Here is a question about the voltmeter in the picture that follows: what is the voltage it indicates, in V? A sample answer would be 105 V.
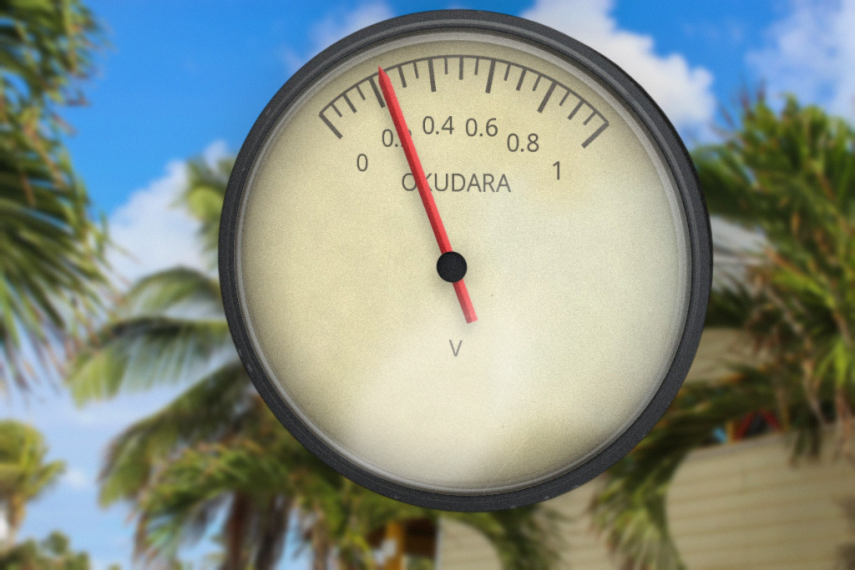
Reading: 0.25 V
